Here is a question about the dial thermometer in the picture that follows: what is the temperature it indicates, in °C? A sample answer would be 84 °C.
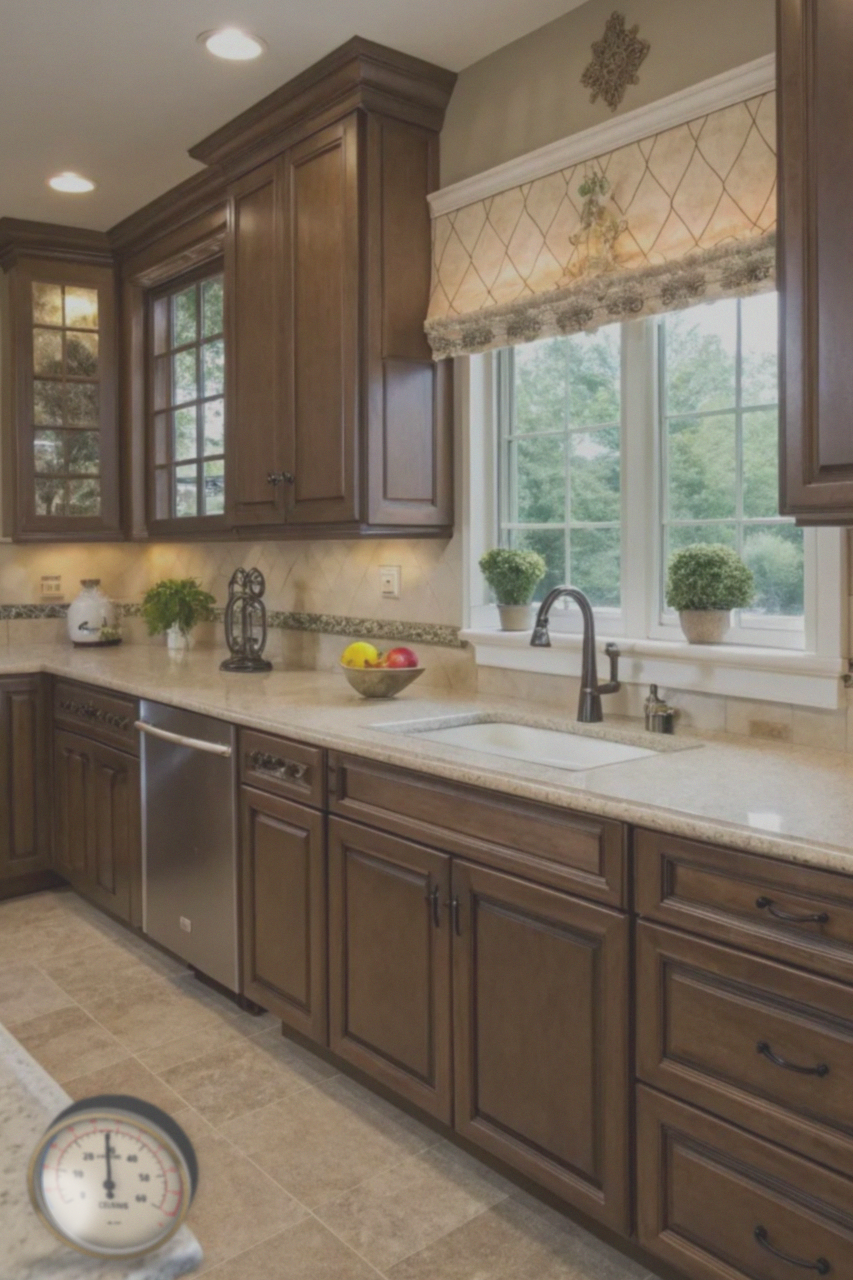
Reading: 30 °C
